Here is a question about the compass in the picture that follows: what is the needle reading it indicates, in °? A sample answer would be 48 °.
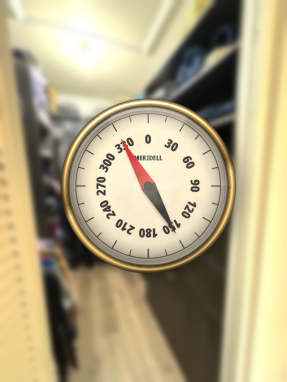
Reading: 330 °
